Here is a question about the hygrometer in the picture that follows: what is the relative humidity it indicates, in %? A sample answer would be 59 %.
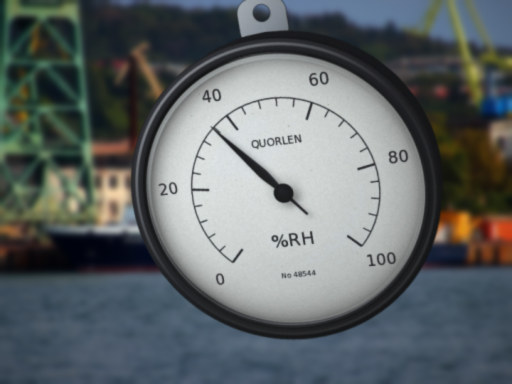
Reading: 36 %
